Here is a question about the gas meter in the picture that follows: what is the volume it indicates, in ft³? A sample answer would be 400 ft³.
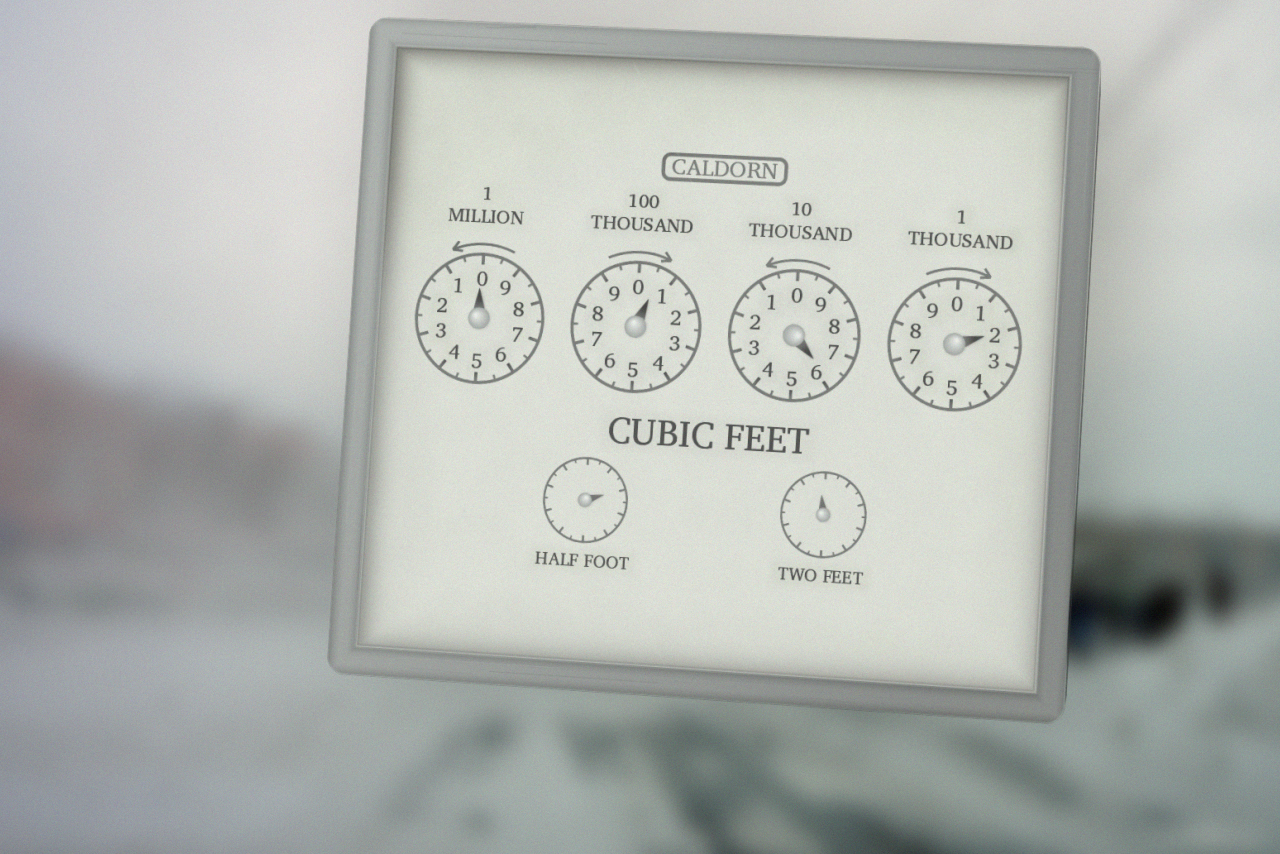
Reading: 6200 ft³
